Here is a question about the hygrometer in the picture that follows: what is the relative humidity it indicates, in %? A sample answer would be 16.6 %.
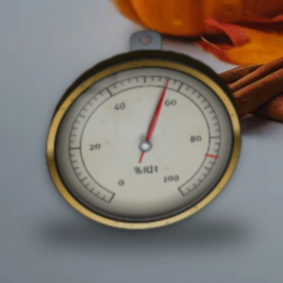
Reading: 56 %
